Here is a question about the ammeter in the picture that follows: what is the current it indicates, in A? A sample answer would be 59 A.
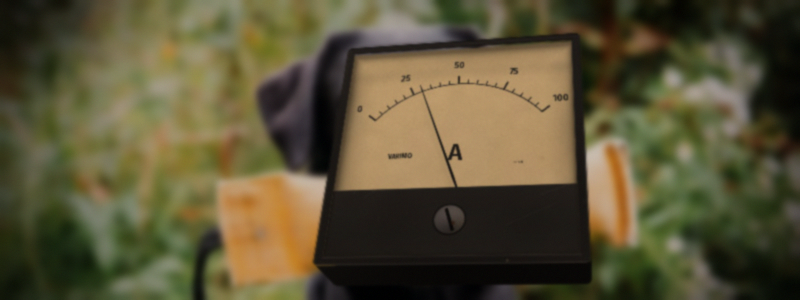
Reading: 30 A
